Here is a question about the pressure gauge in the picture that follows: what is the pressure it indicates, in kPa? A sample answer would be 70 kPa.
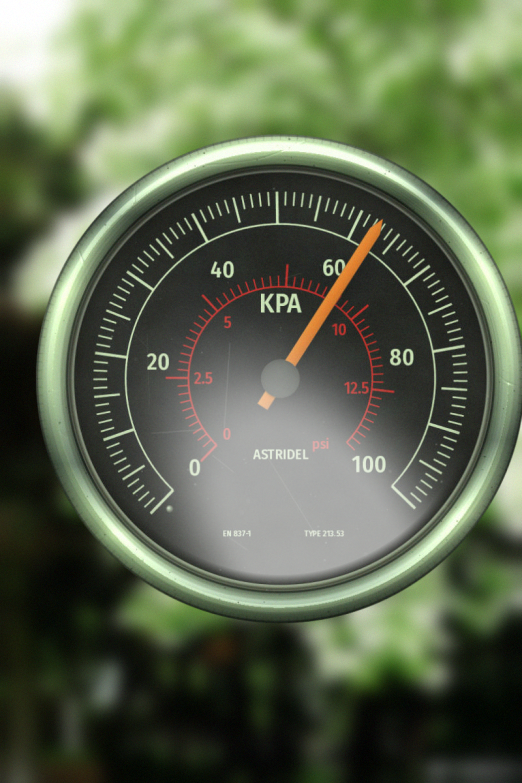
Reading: 62.5 kPa
